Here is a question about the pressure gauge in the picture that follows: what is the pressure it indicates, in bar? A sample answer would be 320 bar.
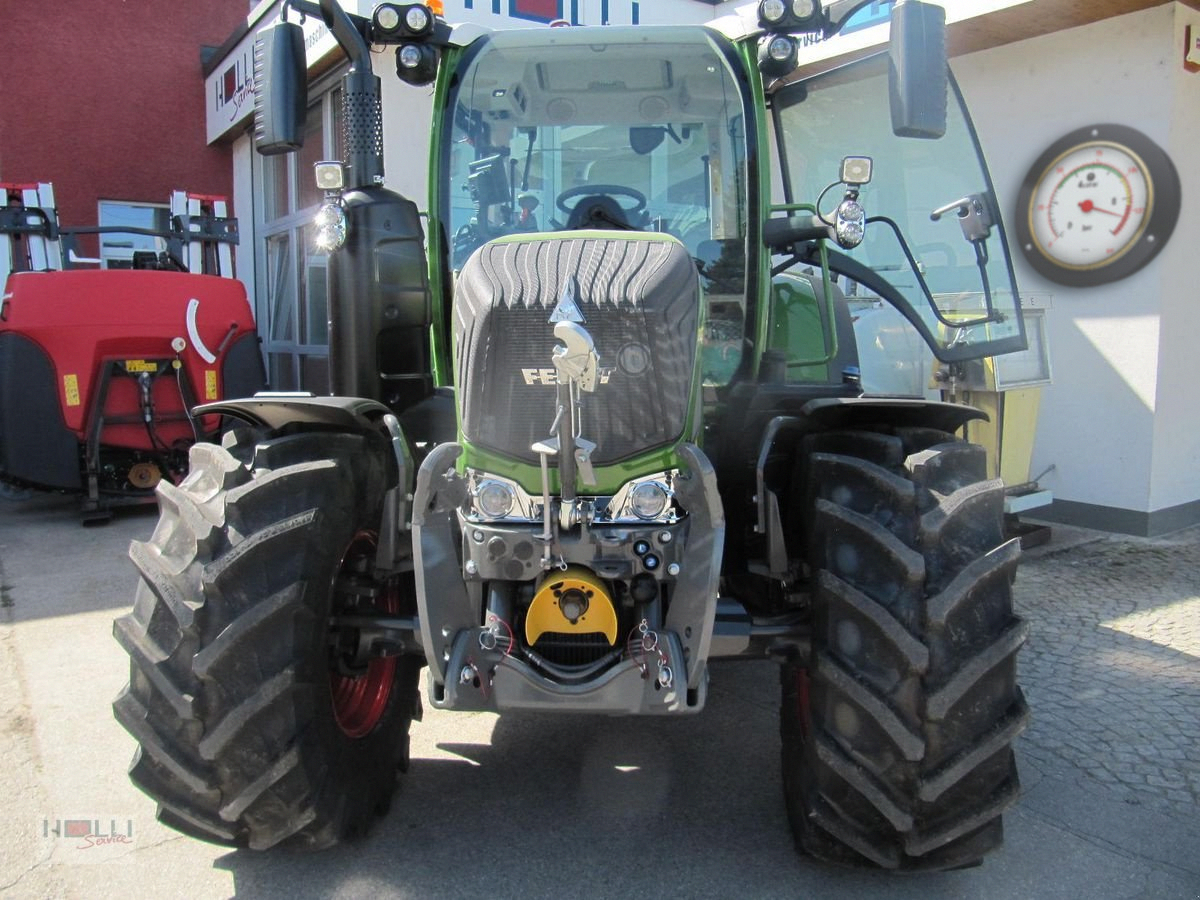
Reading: 9 bar
